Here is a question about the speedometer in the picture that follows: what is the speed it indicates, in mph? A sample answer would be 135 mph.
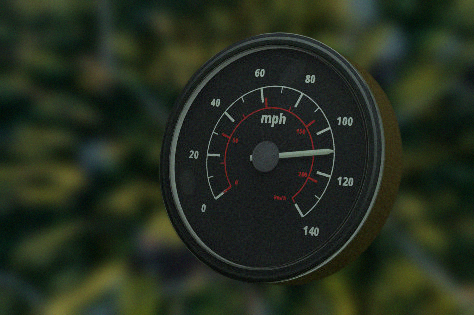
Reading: 110 mph
